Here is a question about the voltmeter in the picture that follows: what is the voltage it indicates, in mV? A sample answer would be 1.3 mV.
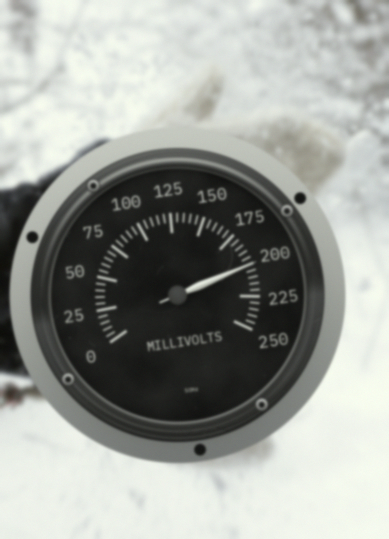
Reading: 200 mV
